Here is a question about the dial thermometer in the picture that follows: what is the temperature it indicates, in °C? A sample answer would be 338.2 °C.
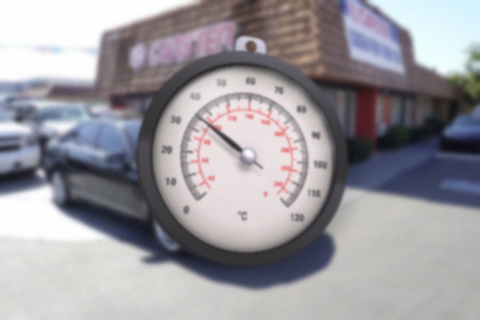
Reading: 35 °C
